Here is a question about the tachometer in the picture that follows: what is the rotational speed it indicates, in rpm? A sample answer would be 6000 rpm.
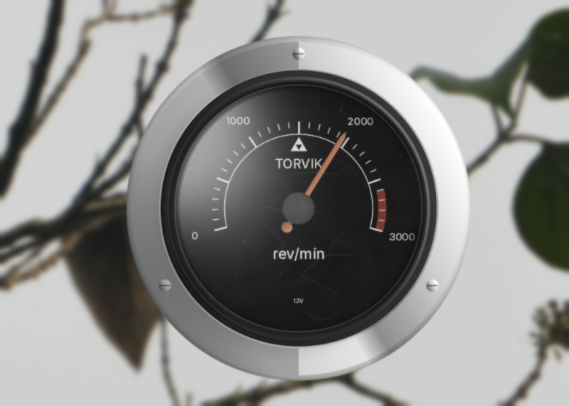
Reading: 1950 rpm
